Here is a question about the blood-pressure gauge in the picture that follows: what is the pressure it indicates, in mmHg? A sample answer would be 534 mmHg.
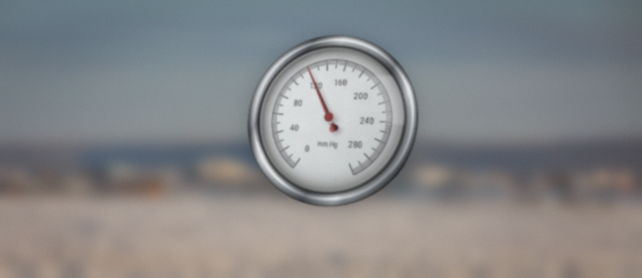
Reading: 120 mmHg
